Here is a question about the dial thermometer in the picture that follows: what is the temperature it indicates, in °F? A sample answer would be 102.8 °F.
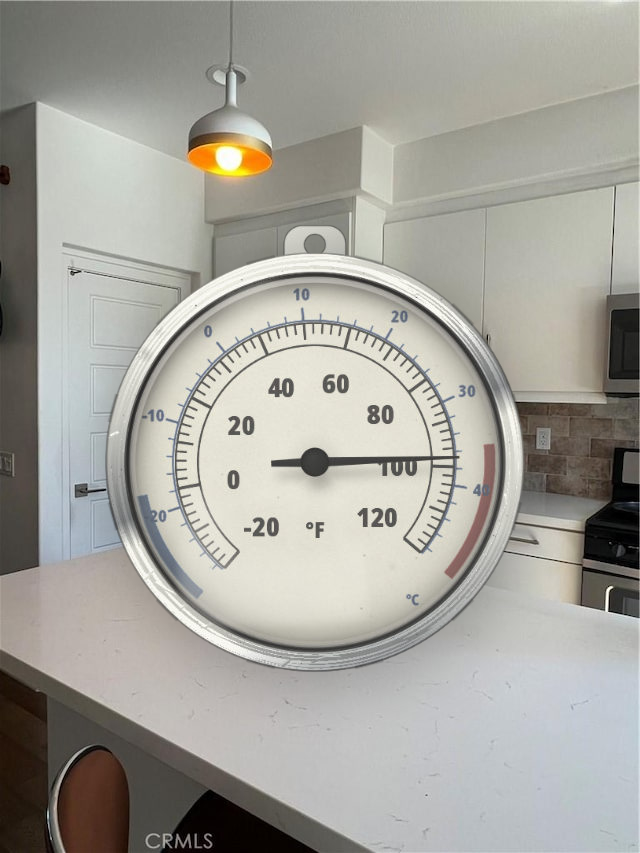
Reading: 98 °F
